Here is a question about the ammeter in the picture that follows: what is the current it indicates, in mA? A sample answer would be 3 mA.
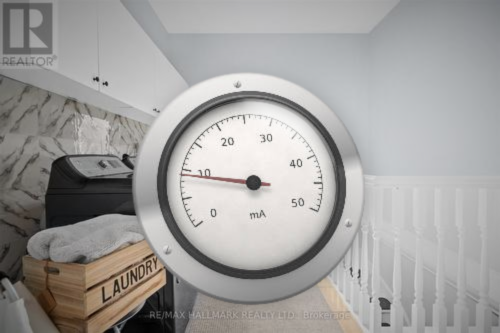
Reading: 9 mA
